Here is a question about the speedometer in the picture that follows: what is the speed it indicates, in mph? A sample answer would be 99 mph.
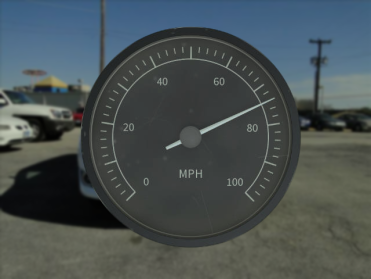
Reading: 74 mph
